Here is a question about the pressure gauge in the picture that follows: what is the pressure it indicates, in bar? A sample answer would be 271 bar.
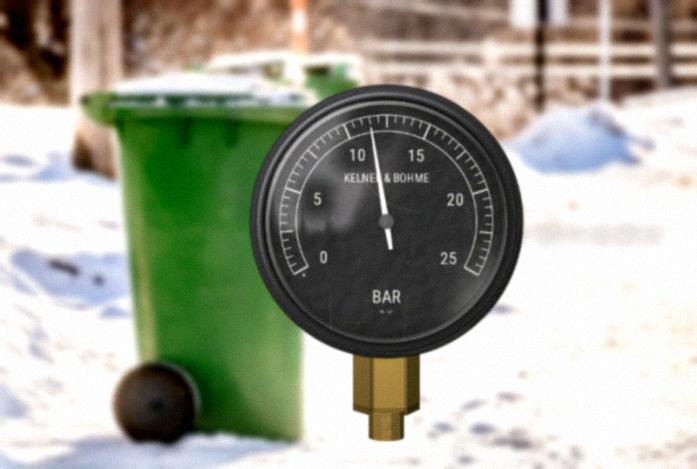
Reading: 11.5 bar
